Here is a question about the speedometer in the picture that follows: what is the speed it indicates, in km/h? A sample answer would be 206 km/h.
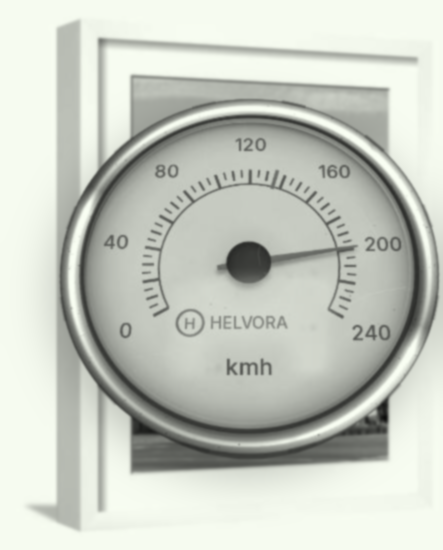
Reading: 200 km/h
